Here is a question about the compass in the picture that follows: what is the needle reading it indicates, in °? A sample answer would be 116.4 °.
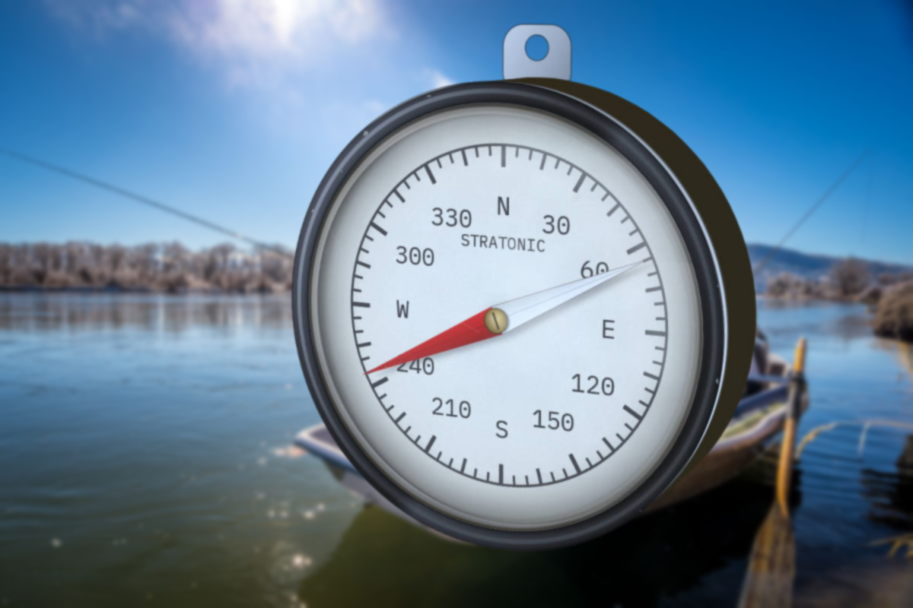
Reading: 245 °
